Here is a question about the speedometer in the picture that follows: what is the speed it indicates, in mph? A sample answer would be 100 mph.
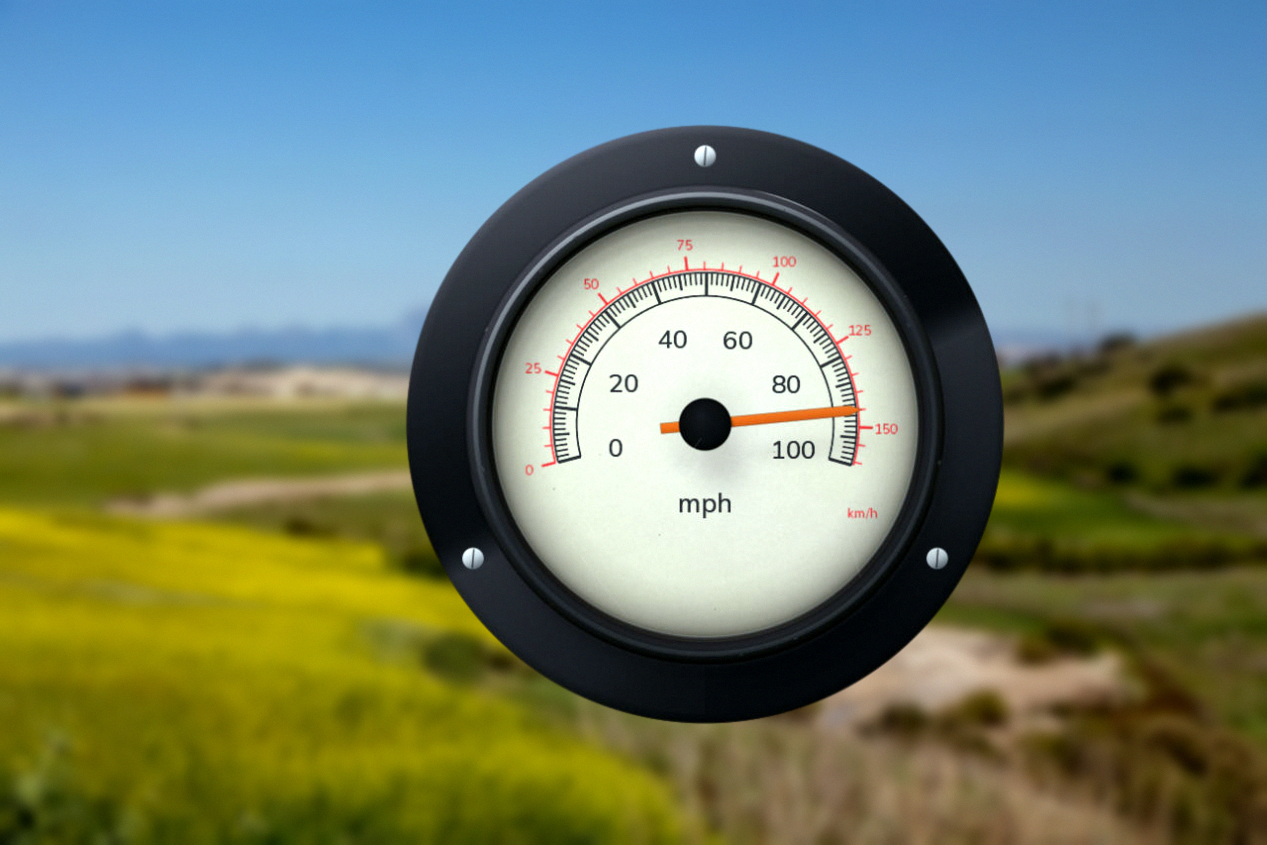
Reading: 90 mph
